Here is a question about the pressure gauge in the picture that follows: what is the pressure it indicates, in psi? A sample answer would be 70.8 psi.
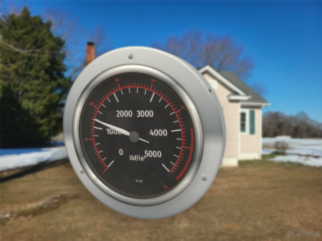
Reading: 1200 psi
